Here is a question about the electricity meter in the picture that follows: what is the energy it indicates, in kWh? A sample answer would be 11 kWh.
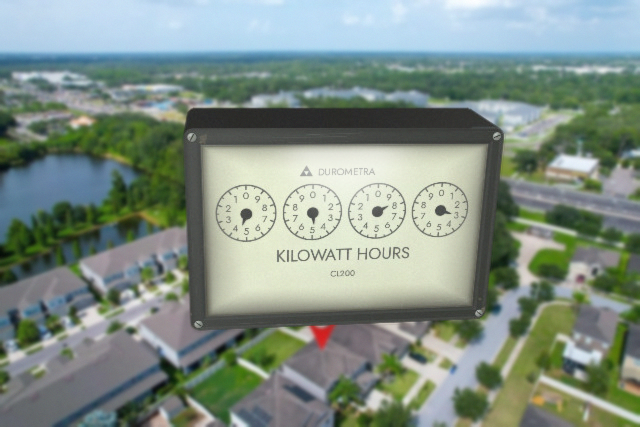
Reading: 4483 kWh
